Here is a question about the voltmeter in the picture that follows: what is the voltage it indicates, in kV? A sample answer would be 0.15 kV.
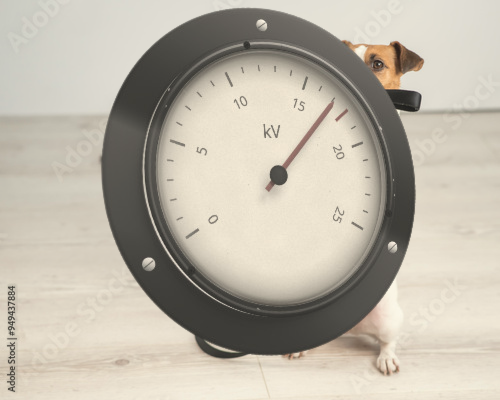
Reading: 17 kV
